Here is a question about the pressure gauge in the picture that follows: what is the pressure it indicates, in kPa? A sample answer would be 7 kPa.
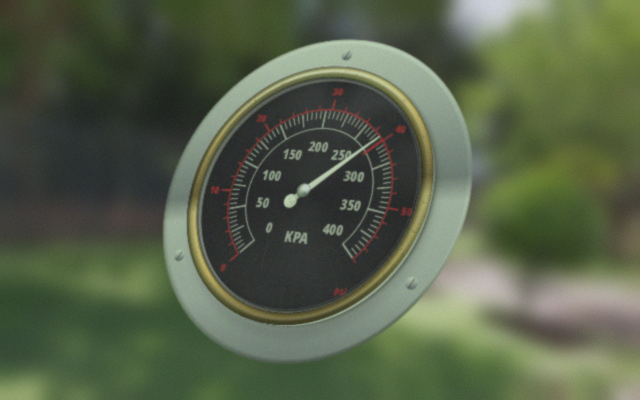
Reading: 275 kPa
